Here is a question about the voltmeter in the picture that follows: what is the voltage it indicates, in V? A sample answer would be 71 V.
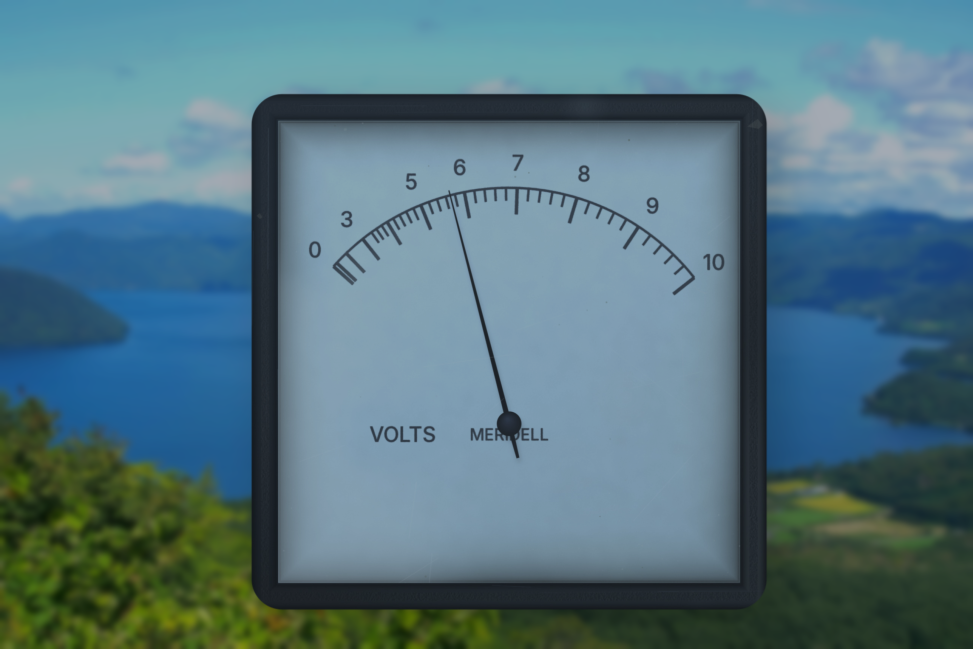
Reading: 5.7 V
